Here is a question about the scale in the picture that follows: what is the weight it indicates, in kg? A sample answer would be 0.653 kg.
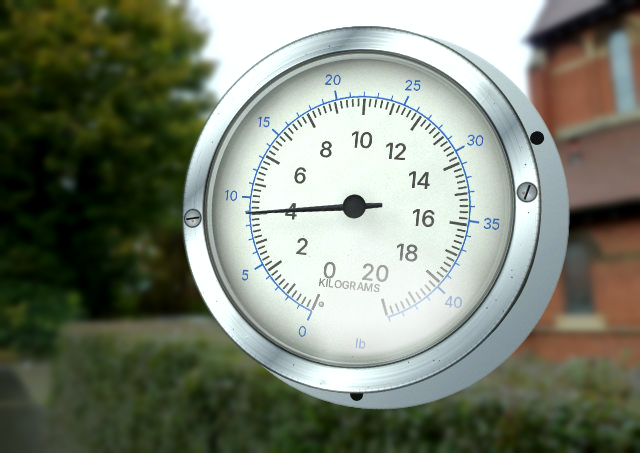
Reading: 4 kg
